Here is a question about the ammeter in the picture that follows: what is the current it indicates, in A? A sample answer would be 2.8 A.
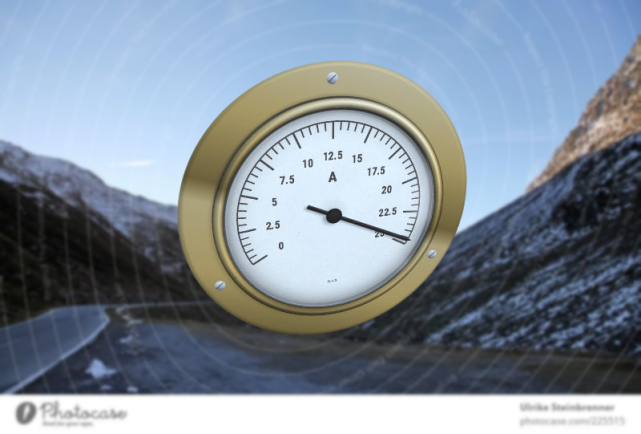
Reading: 24.5 A
